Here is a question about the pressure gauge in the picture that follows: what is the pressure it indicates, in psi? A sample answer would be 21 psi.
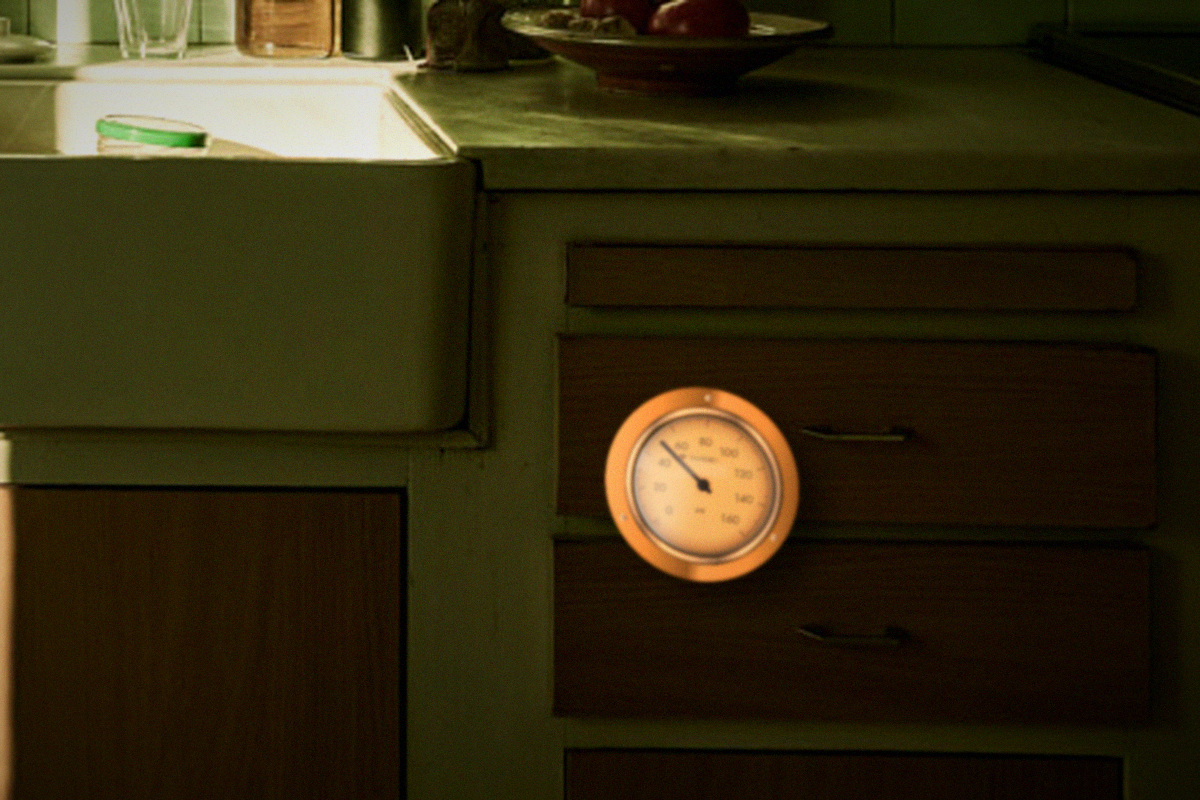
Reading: 50 psi
